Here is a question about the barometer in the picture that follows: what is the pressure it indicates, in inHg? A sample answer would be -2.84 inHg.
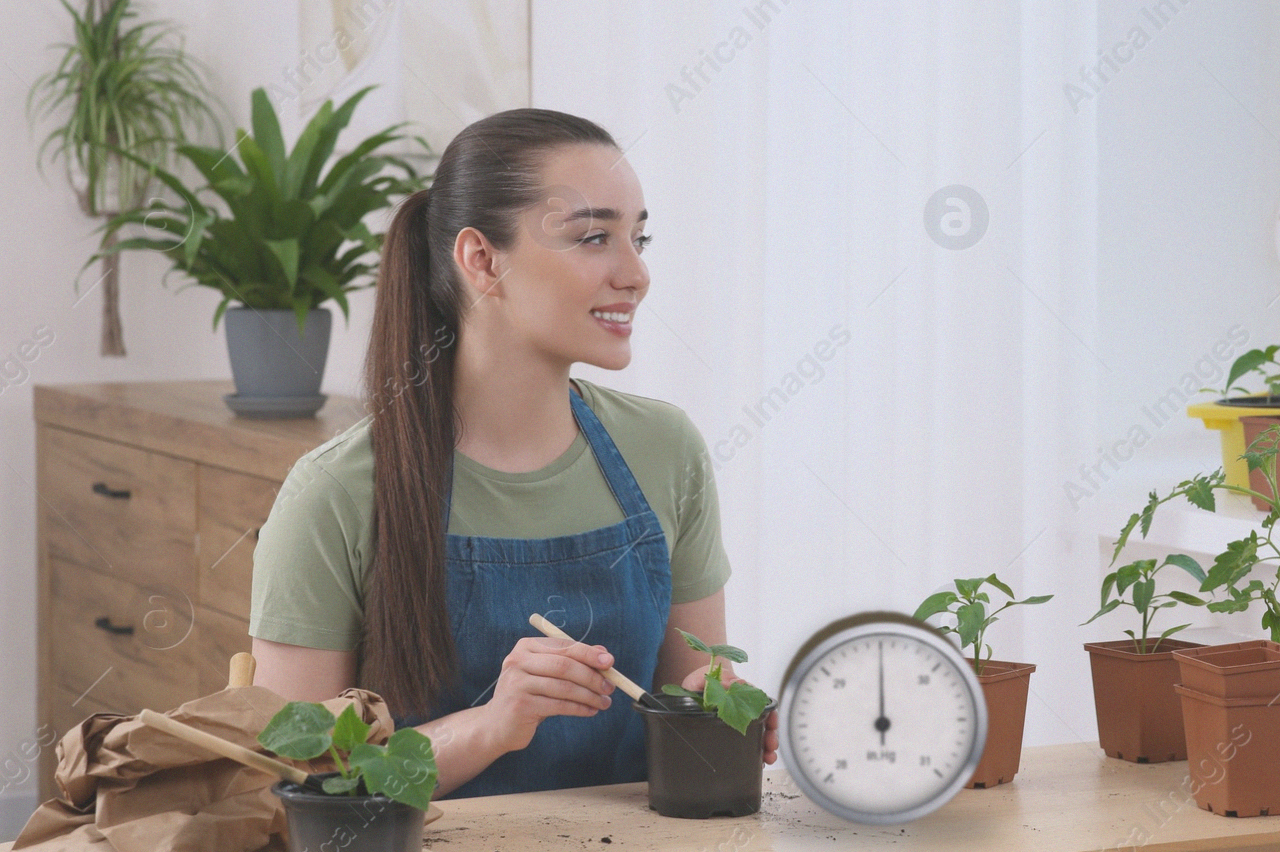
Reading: 29.5 inHg
